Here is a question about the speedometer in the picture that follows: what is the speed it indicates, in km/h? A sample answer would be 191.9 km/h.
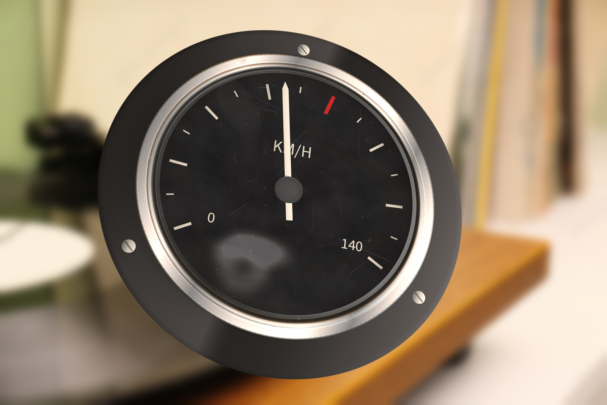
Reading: 65 km/h
